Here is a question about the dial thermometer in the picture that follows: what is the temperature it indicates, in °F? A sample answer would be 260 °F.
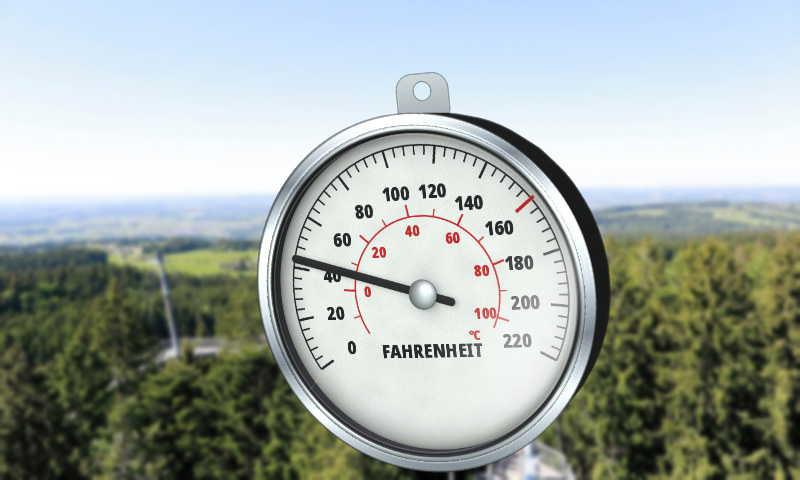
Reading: 44 °F
